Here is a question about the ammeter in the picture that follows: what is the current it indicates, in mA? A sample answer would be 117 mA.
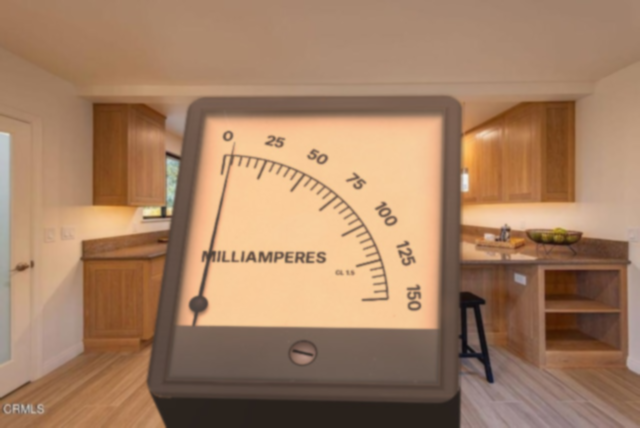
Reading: 5 mA
